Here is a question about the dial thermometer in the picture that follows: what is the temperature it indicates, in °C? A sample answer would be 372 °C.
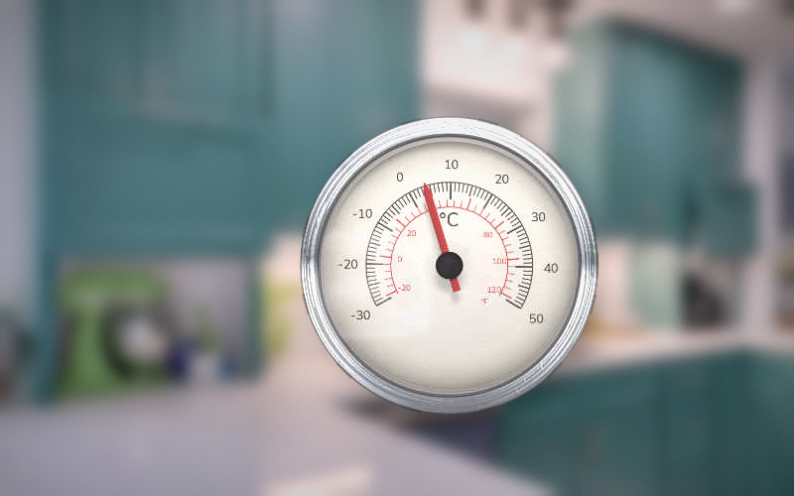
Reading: 4 °C
